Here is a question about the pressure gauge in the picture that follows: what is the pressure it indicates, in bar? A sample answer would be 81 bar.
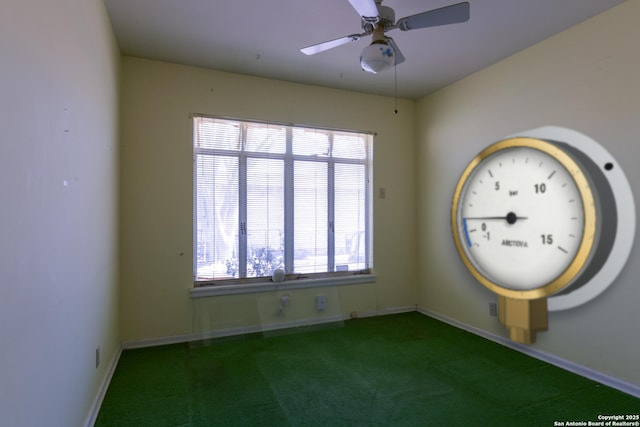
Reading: 1 bar
